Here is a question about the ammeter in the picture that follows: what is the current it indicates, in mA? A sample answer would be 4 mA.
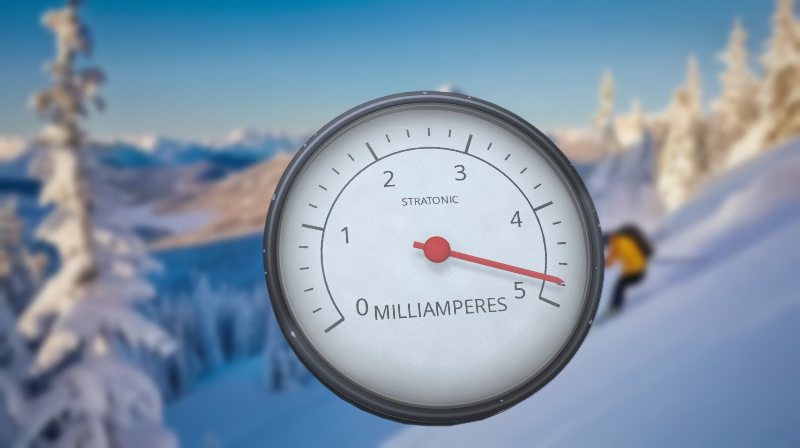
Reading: 4.8 mA
